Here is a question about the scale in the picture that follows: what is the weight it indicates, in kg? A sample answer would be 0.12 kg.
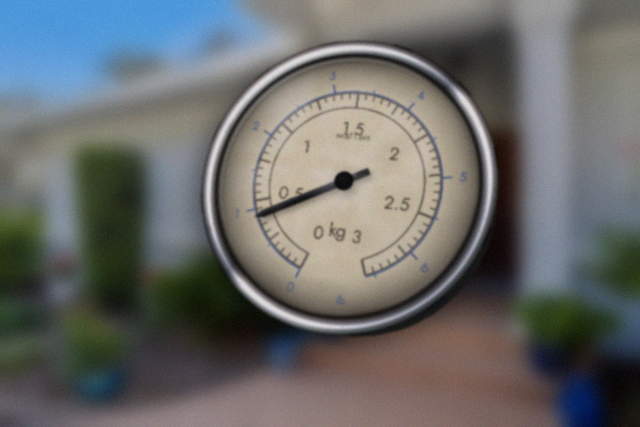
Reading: 0.4 kg
